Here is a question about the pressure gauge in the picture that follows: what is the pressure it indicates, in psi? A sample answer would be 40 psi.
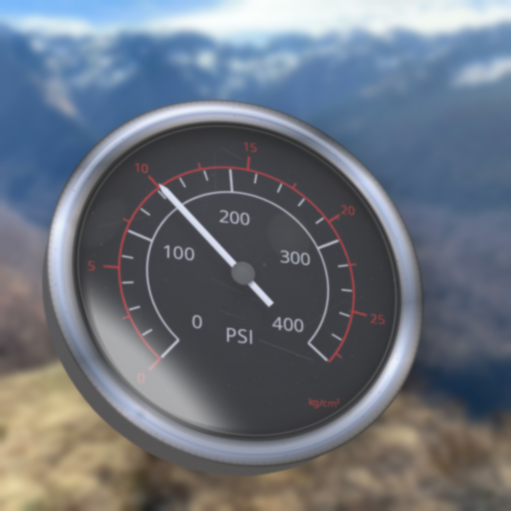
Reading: 140 psi
